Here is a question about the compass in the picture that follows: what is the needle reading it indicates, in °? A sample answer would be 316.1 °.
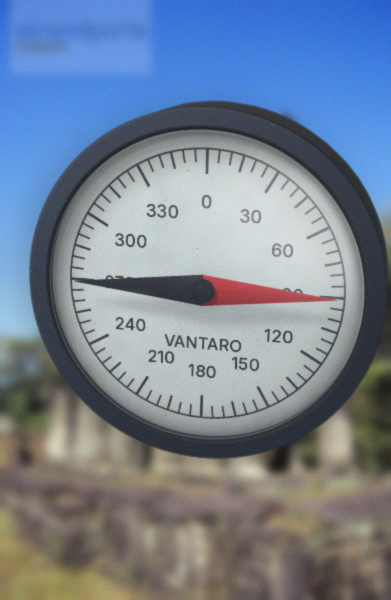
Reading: 90 °
